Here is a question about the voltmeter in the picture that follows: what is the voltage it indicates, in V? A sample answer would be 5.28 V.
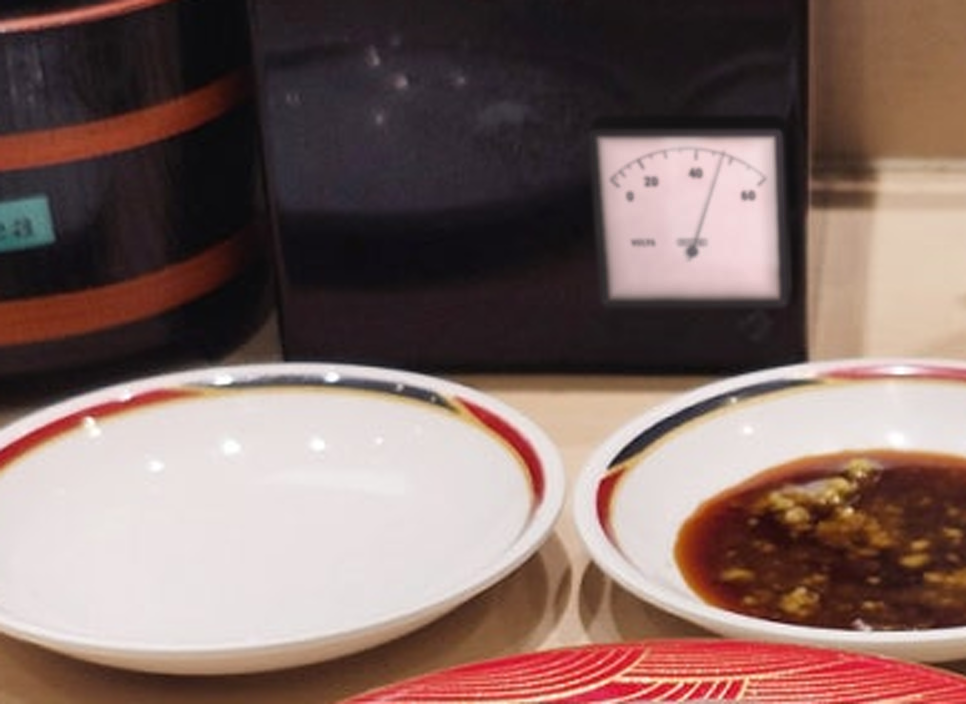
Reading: 47.5 V
